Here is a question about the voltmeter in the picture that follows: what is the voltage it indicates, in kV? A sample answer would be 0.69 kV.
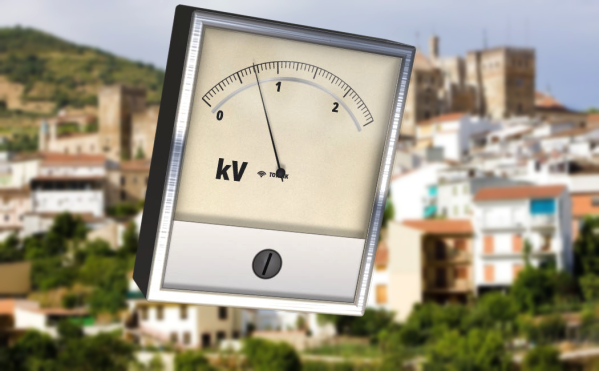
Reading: 0.7 kV
